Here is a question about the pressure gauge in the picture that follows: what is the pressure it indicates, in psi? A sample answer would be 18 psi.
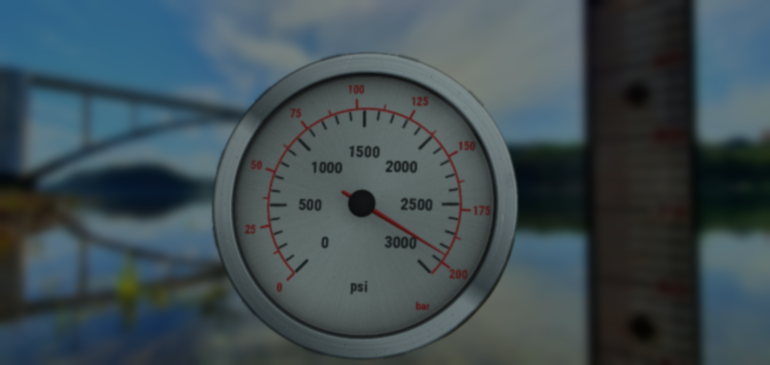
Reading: 2850 psi
